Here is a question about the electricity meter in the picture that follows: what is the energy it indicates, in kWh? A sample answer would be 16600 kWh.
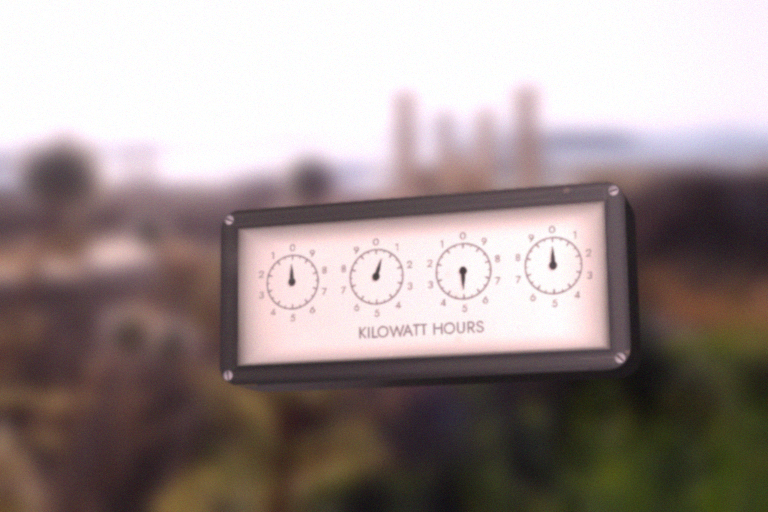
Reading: 50 kWh
